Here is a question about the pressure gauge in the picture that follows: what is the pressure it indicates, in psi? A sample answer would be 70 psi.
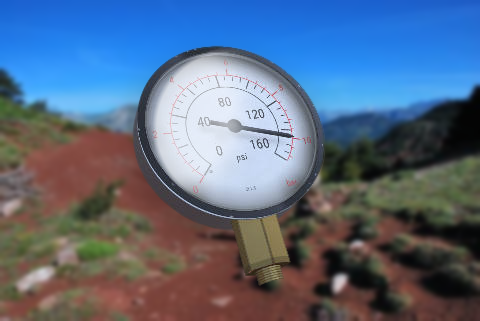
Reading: 145 psi
